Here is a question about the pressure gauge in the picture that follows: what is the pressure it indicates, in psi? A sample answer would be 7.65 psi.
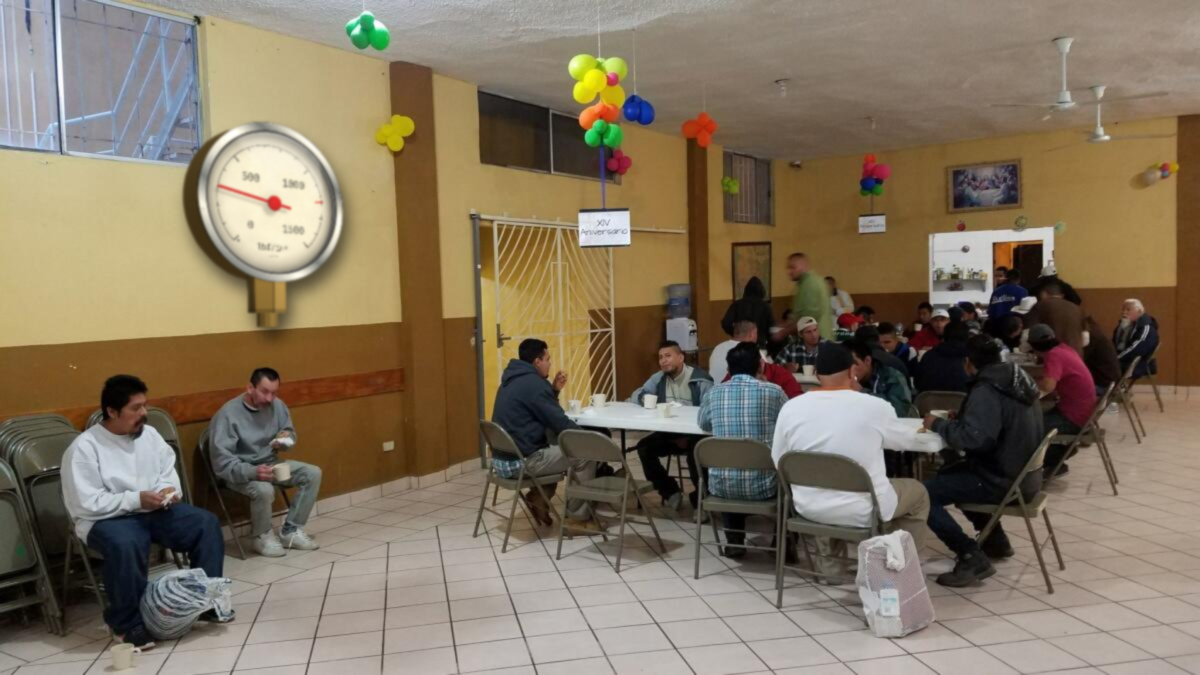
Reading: 300 psi
